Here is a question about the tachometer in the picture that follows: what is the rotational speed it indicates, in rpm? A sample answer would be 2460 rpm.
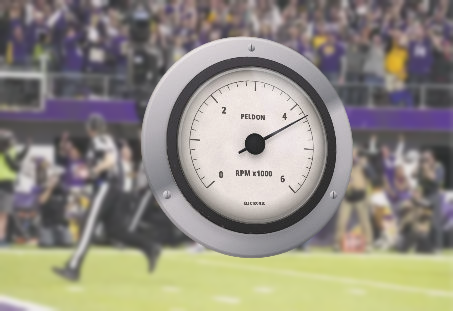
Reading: 4300 rpm
